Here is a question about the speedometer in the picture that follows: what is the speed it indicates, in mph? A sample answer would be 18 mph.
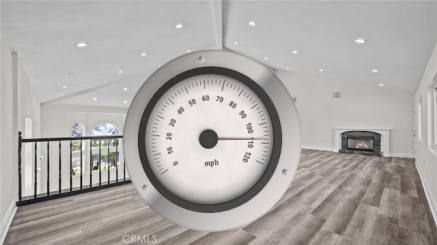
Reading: 108 mph
